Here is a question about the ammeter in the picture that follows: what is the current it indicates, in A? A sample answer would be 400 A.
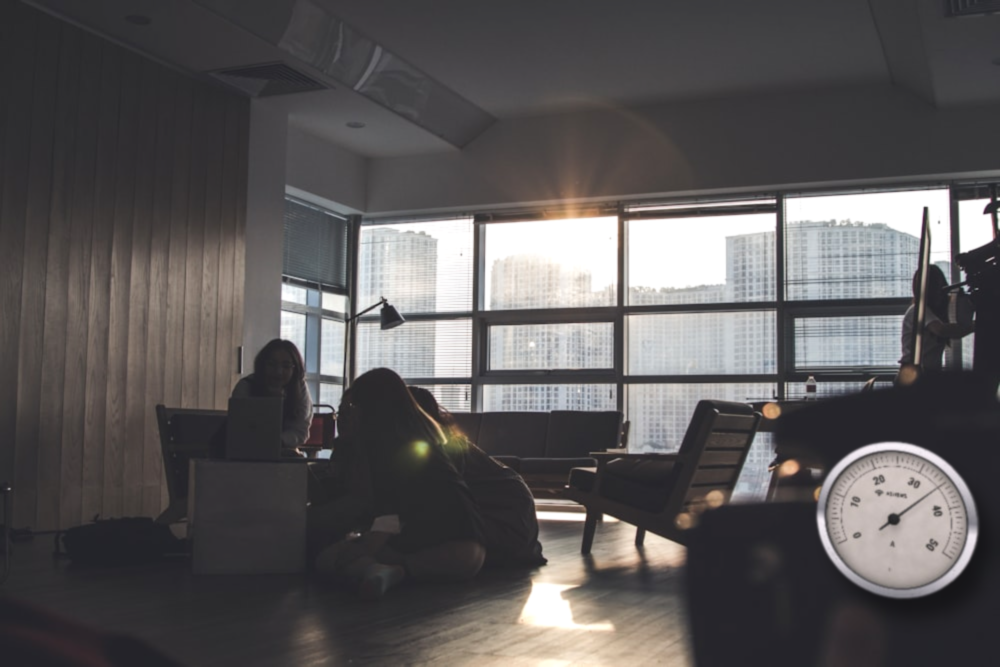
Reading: 35 A
